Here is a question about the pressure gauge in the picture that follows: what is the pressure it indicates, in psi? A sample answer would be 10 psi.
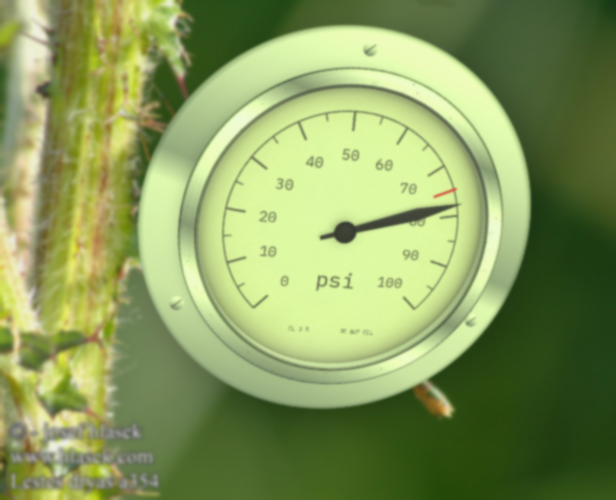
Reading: 77.5 psi
